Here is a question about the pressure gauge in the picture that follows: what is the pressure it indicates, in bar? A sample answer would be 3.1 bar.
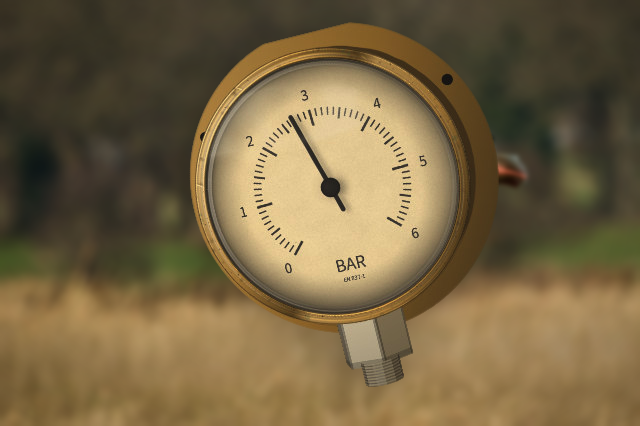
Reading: 2.7 bar
